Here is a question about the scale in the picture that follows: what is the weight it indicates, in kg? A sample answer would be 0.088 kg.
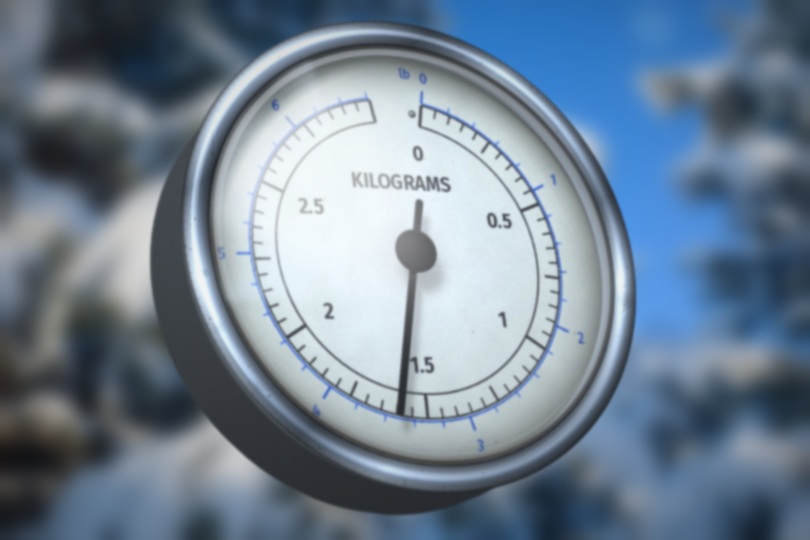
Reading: 1.6 kg
